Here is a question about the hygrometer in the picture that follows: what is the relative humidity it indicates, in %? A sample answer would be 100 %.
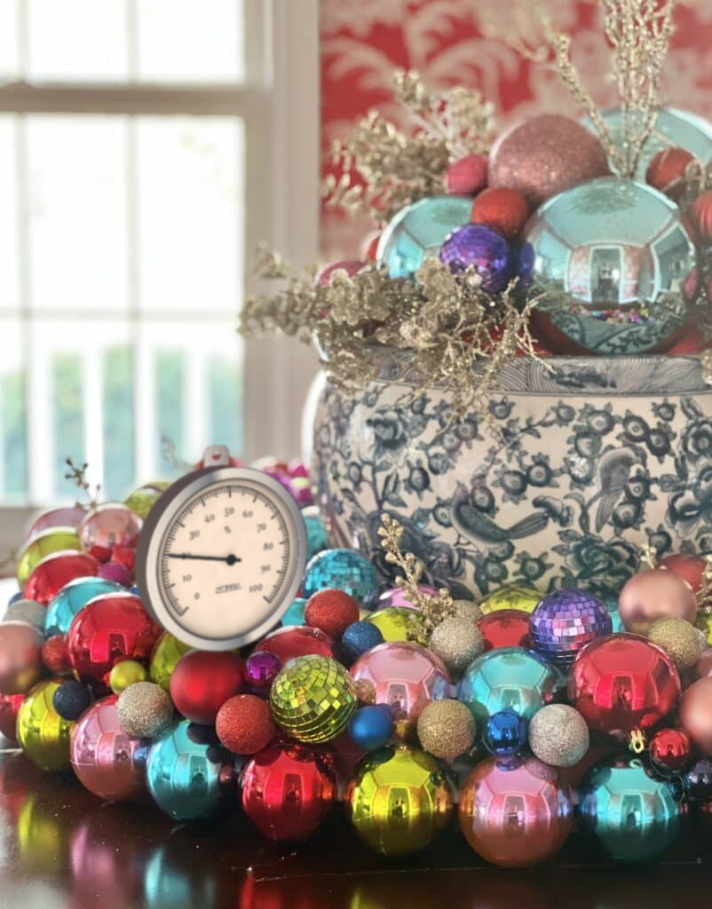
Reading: 20 %
